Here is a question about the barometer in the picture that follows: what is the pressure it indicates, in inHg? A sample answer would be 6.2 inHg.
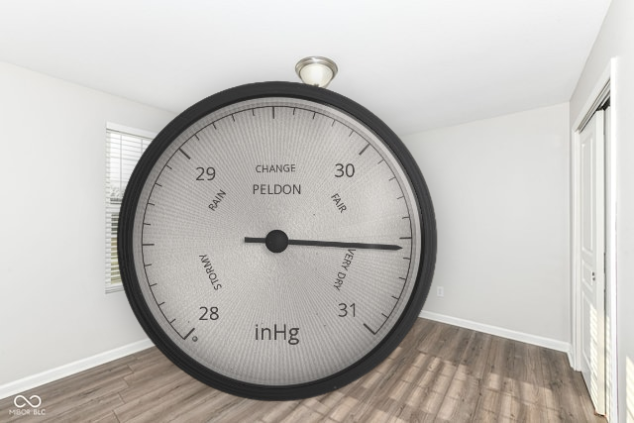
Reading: 30.55 inHg
